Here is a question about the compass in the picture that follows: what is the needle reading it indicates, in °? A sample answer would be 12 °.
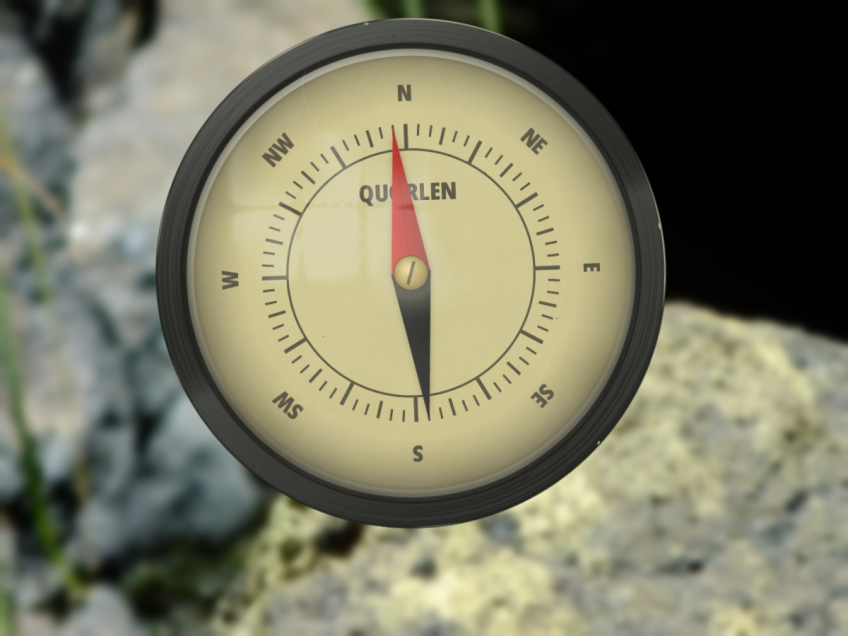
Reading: 355 °
